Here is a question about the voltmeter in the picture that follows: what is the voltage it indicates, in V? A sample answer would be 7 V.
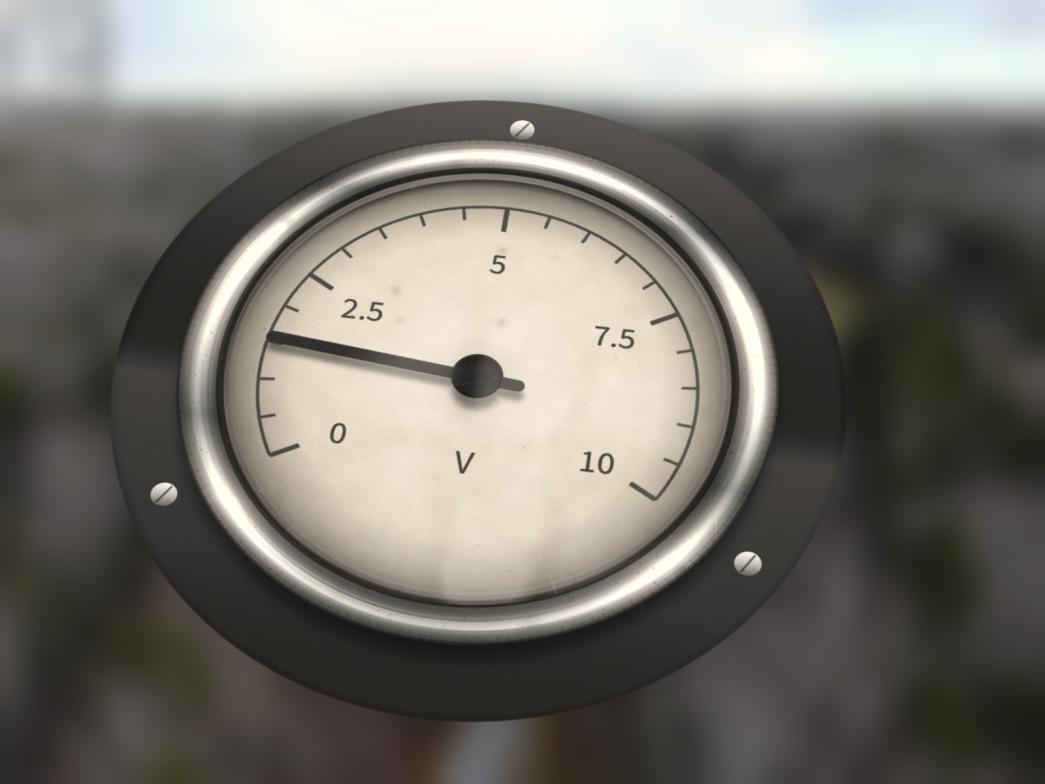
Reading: 1.5 V
